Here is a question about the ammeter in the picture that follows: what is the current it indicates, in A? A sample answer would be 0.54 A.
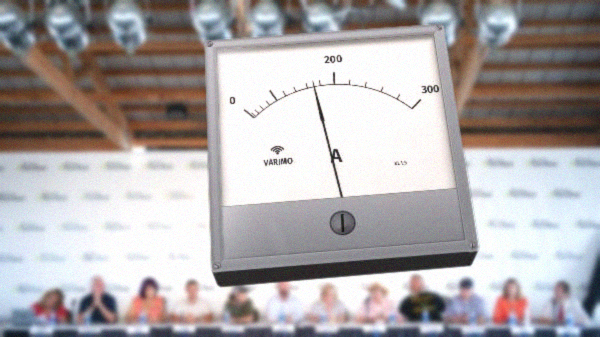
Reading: 170 A
